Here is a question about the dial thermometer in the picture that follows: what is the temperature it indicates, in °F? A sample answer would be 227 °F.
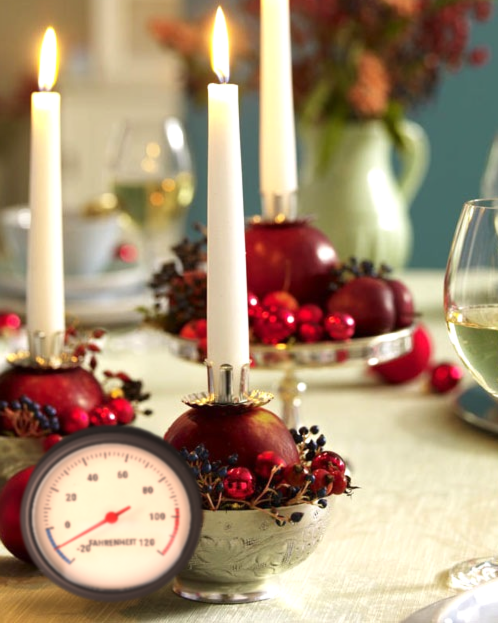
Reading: -10 °F
